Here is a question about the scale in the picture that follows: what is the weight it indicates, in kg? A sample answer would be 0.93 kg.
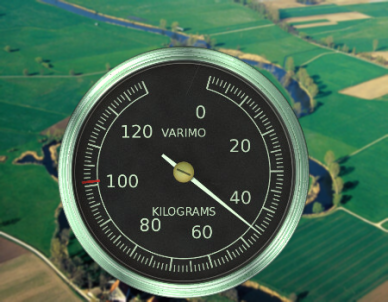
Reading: 46 kg
